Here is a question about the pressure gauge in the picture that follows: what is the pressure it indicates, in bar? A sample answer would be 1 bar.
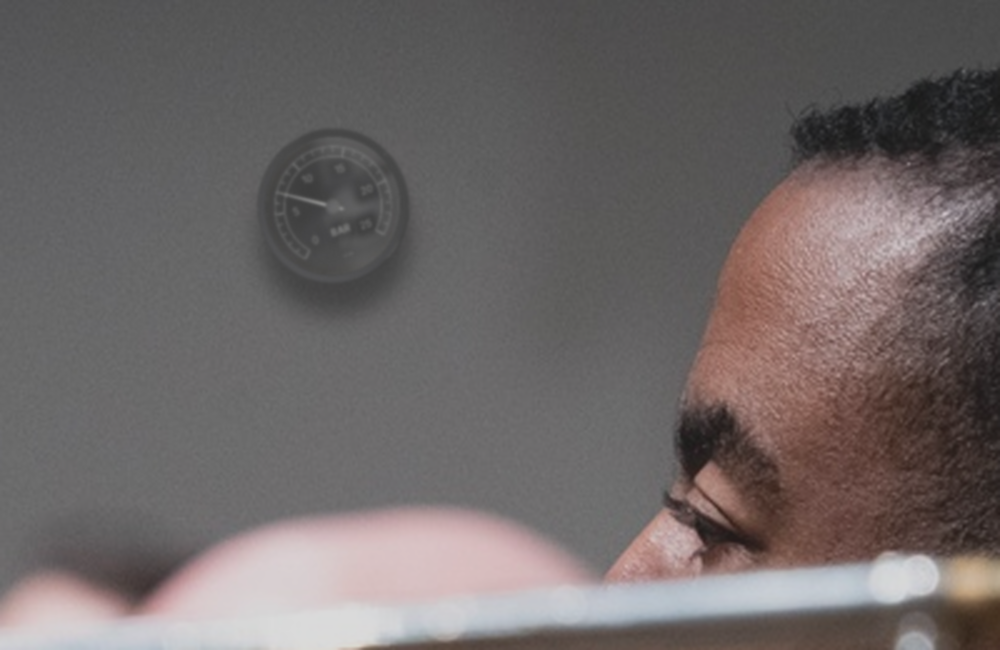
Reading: 7 bar
